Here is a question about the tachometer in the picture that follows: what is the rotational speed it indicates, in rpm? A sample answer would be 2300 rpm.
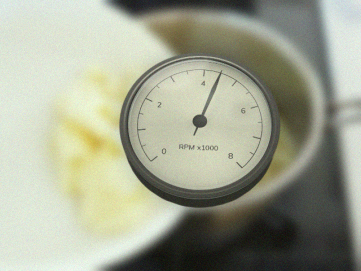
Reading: 4500 rpm
